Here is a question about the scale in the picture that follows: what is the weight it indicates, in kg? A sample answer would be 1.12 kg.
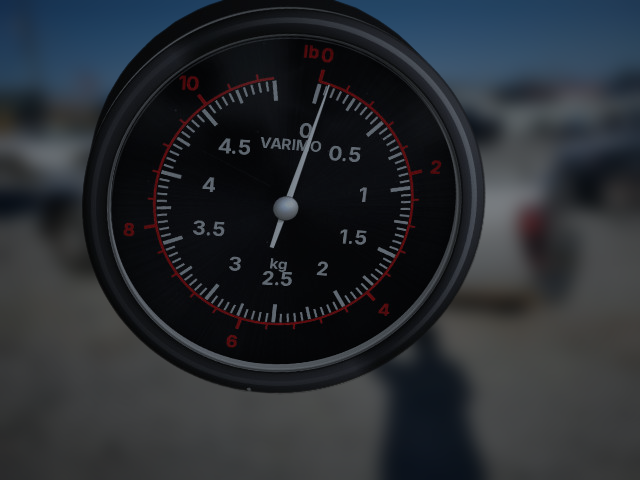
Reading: 0.05 kg
